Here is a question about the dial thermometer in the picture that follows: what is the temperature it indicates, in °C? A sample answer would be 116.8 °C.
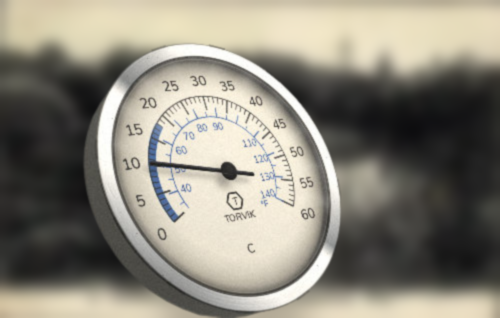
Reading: 10 °C
